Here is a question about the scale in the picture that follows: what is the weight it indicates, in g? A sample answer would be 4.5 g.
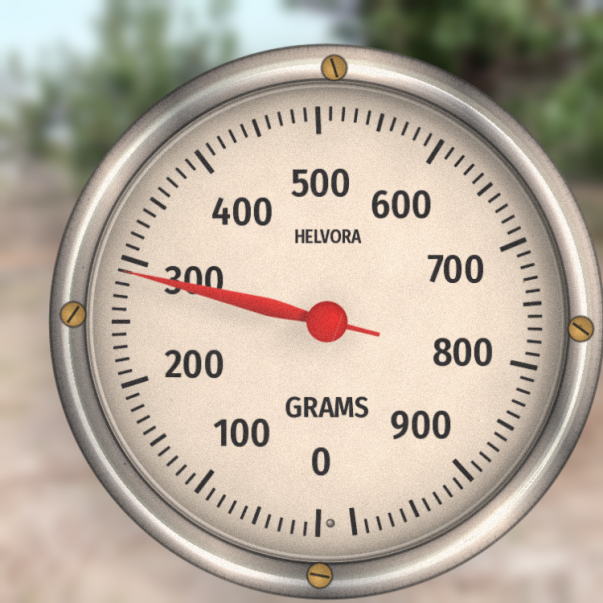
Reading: 290 g
